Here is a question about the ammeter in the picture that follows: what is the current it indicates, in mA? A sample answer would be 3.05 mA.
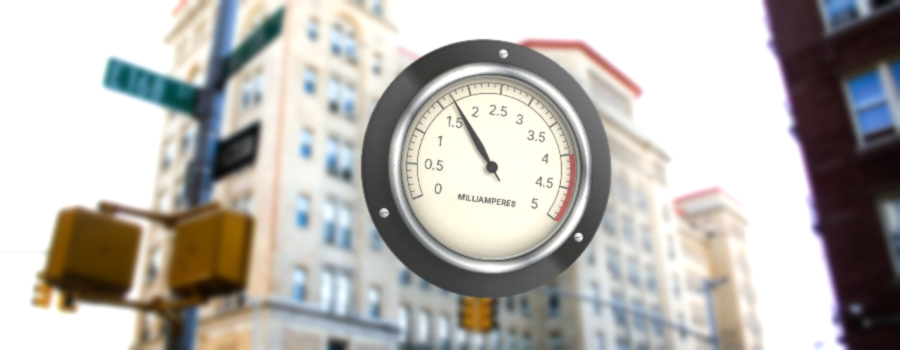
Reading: 1.7 mA
